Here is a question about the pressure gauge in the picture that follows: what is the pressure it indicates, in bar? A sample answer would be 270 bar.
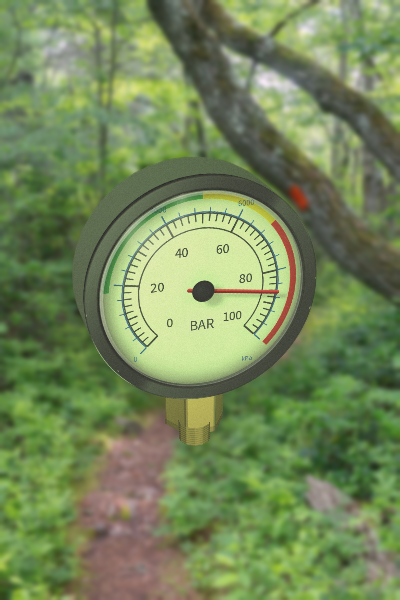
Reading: 86 bar
